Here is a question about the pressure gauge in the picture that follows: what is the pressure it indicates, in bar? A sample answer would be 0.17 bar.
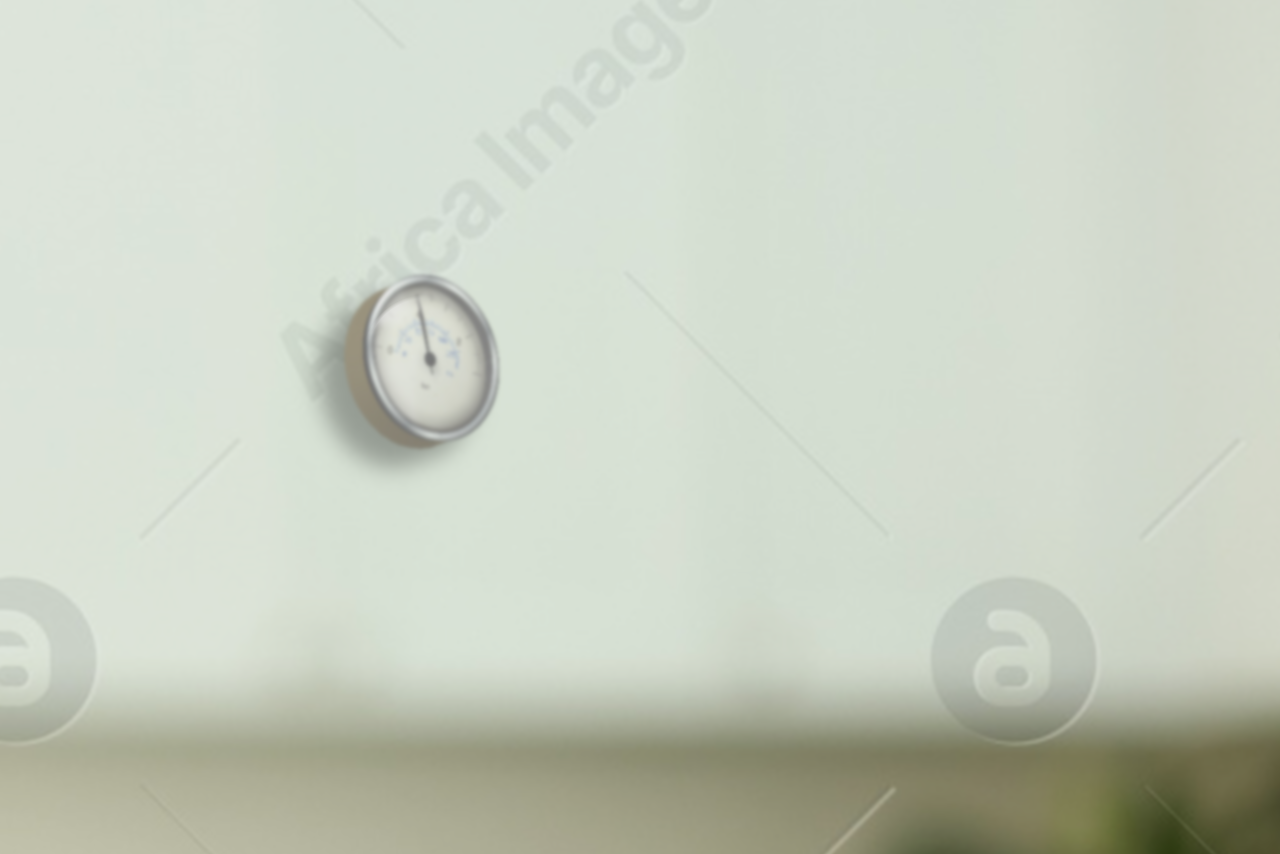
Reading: 4 bar
